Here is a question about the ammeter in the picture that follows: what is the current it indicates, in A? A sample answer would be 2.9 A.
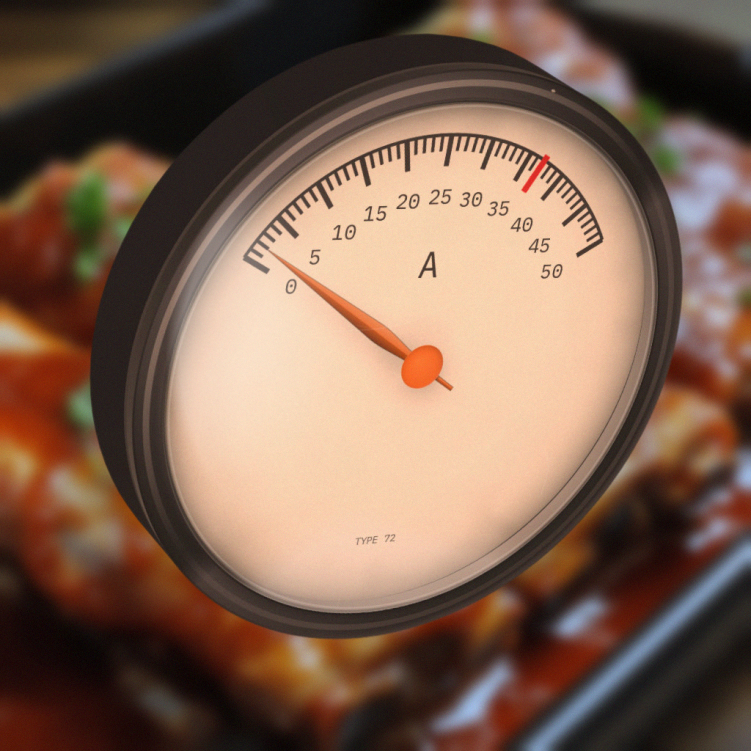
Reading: 2 A
